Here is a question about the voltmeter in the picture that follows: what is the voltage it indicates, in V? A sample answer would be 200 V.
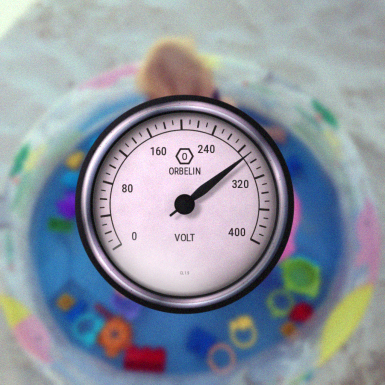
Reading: 290 V
